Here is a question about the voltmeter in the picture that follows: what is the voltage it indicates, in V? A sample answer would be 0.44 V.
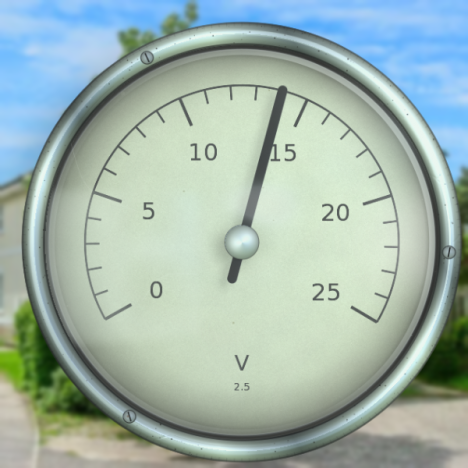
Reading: 14 V
